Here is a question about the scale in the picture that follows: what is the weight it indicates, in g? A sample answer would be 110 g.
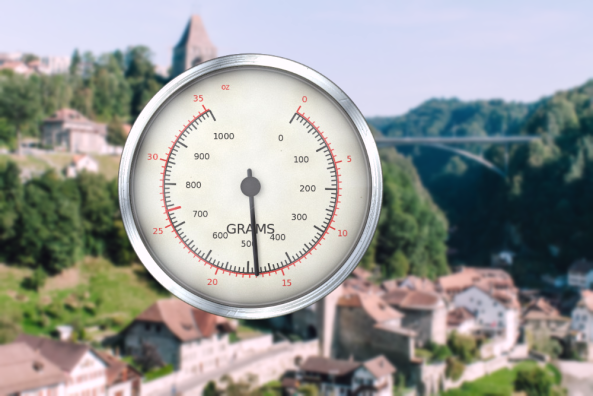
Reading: 480 g
